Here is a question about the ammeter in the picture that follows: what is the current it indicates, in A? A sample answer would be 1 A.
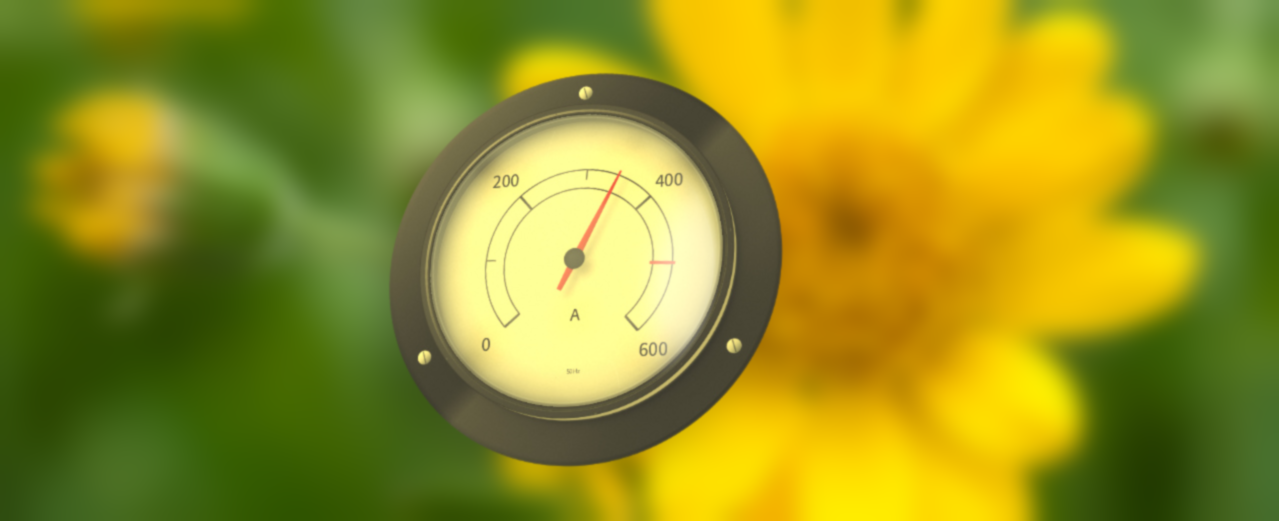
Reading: 350 A
